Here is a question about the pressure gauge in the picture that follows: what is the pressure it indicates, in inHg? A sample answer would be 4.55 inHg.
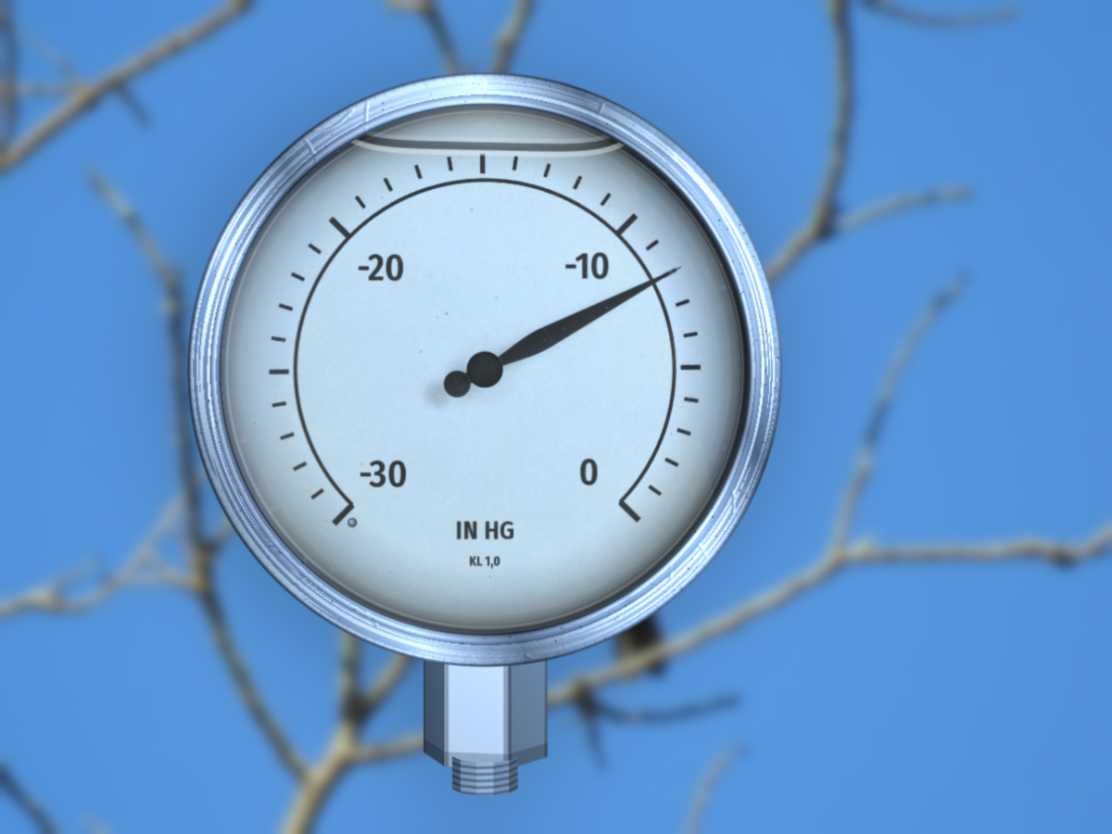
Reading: -8 inHg
